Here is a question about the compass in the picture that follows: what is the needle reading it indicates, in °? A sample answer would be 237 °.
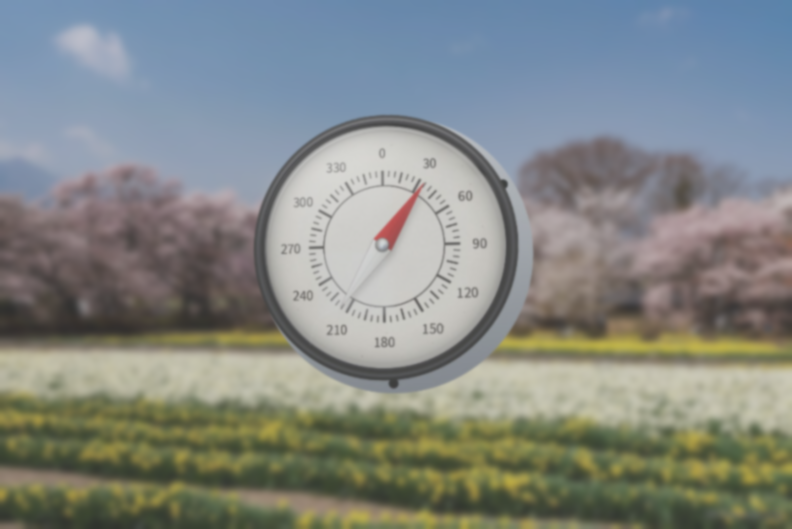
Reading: 35 °
